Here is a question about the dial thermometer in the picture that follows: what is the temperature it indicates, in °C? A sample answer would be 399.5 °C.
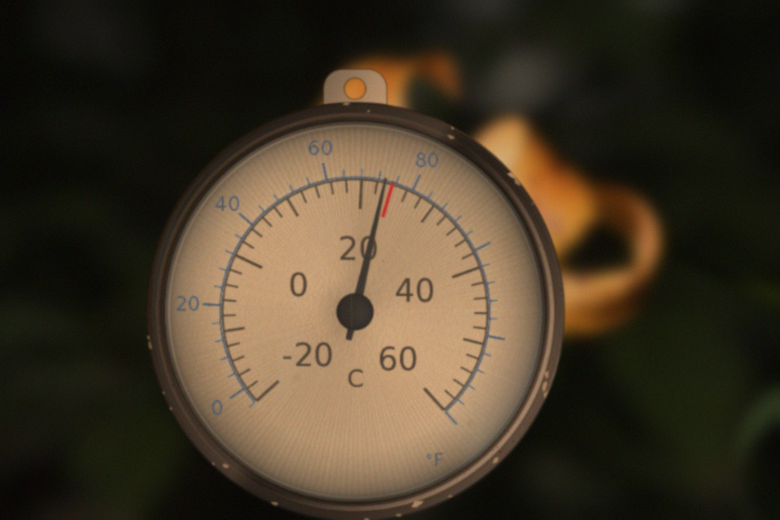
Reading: 23 °C
